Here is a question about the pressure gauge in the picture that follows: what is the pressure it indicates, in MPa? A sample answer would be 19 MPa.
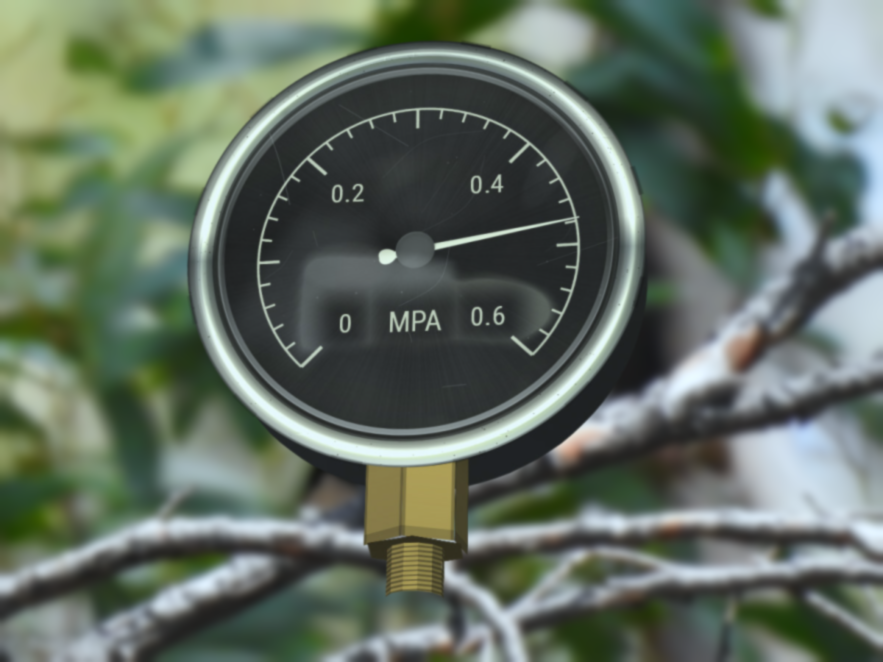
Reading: 0.48 MPa
